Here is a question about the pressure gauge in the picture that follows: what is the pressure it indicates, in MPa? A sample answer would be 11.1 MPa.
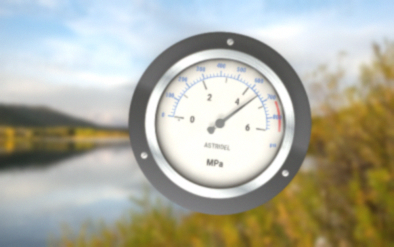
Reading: 4.5 MPa
